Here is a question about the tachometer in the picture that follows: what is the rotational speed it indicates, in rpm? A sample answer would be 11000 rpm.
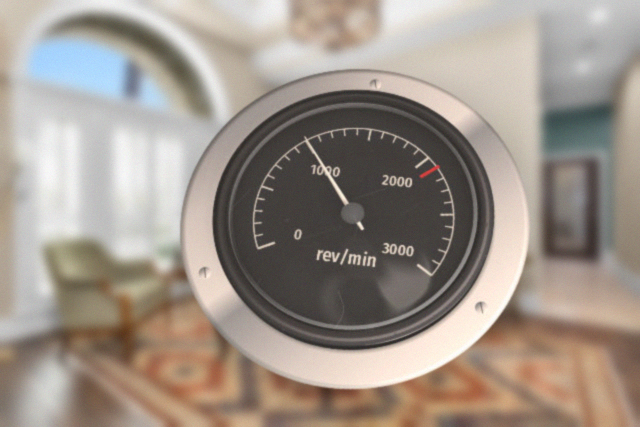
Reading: 1000 rpm
